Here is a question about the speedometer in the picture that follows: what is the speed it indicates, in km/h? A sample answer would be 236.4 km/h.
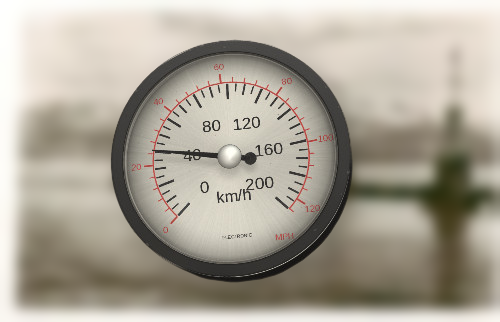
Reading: 40 km/h
